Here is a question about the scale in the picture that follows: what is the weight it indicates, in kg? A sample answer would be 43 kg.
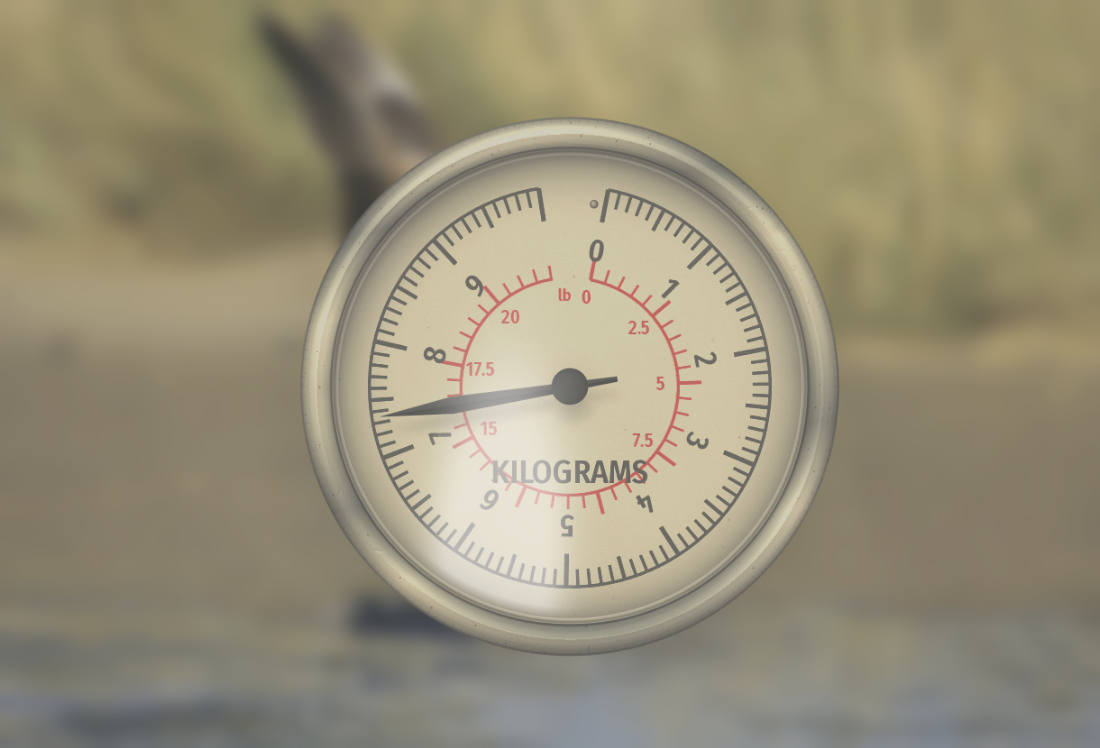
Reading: 7.35 kg
